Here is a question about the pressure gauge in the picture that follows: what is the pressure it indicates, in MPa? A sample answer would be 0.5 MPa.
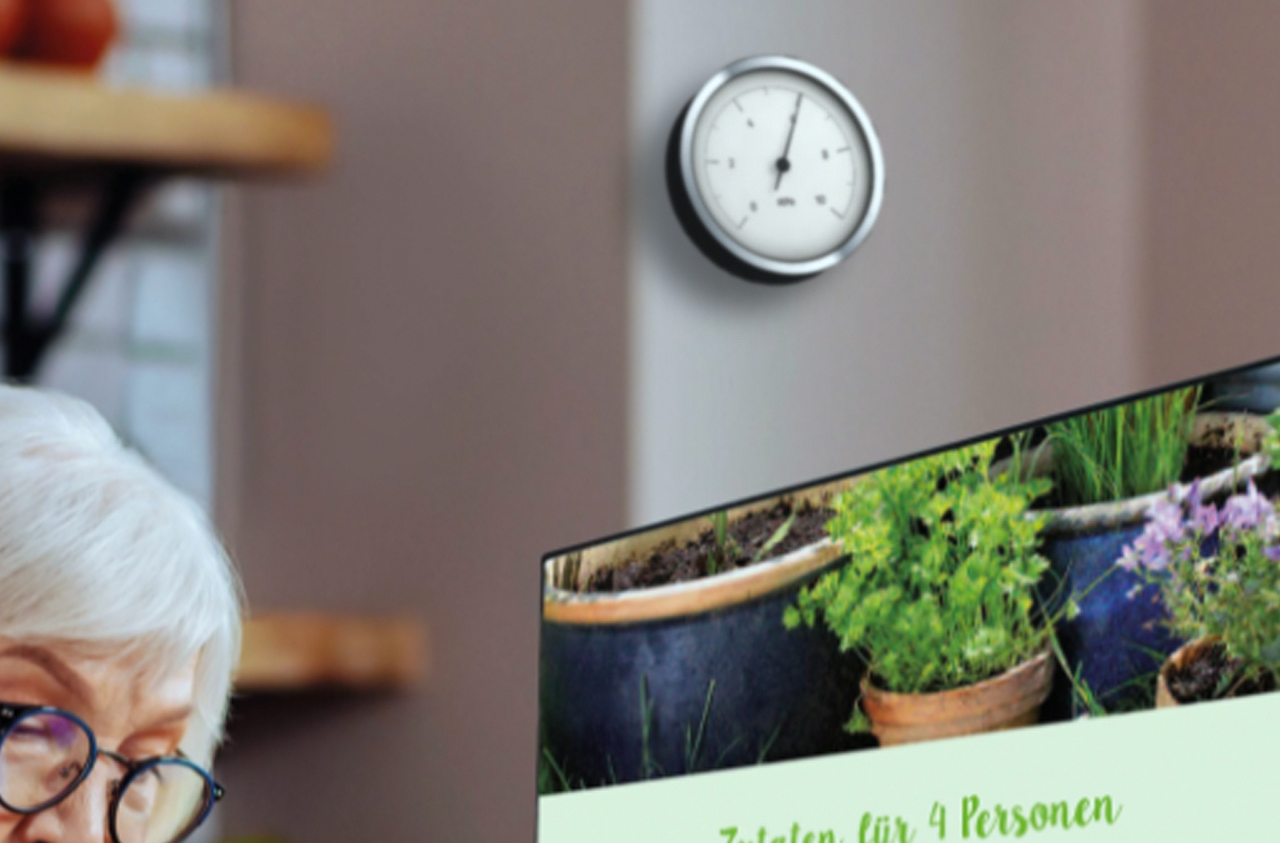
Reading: 6 MPa
